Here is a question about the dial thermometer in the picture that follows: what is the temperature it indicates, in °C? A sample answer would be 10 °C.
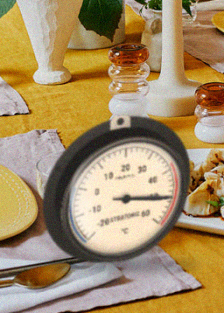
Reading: 50 °C
